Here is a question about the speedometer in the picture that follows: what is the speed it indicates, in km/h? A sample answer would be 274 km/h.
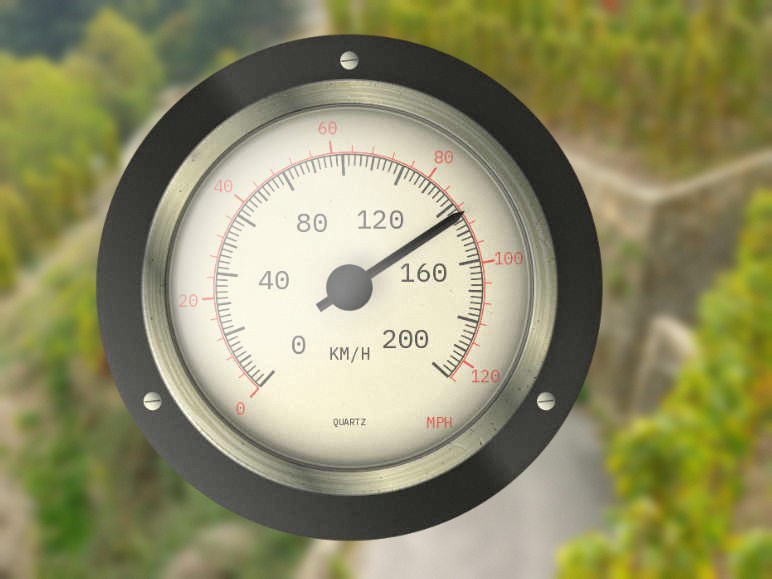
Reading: 144 km/h
